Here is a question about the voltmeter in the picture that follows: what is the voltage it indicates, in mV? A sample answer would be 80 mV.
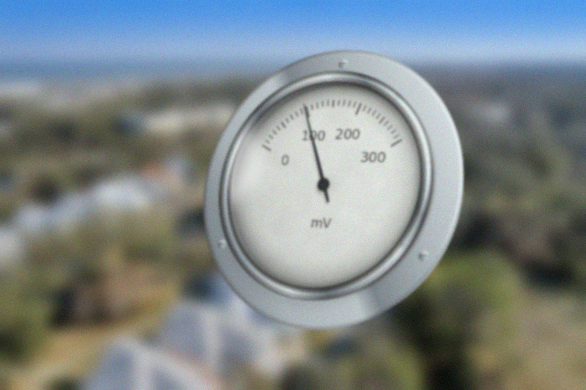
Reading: 100 mV
